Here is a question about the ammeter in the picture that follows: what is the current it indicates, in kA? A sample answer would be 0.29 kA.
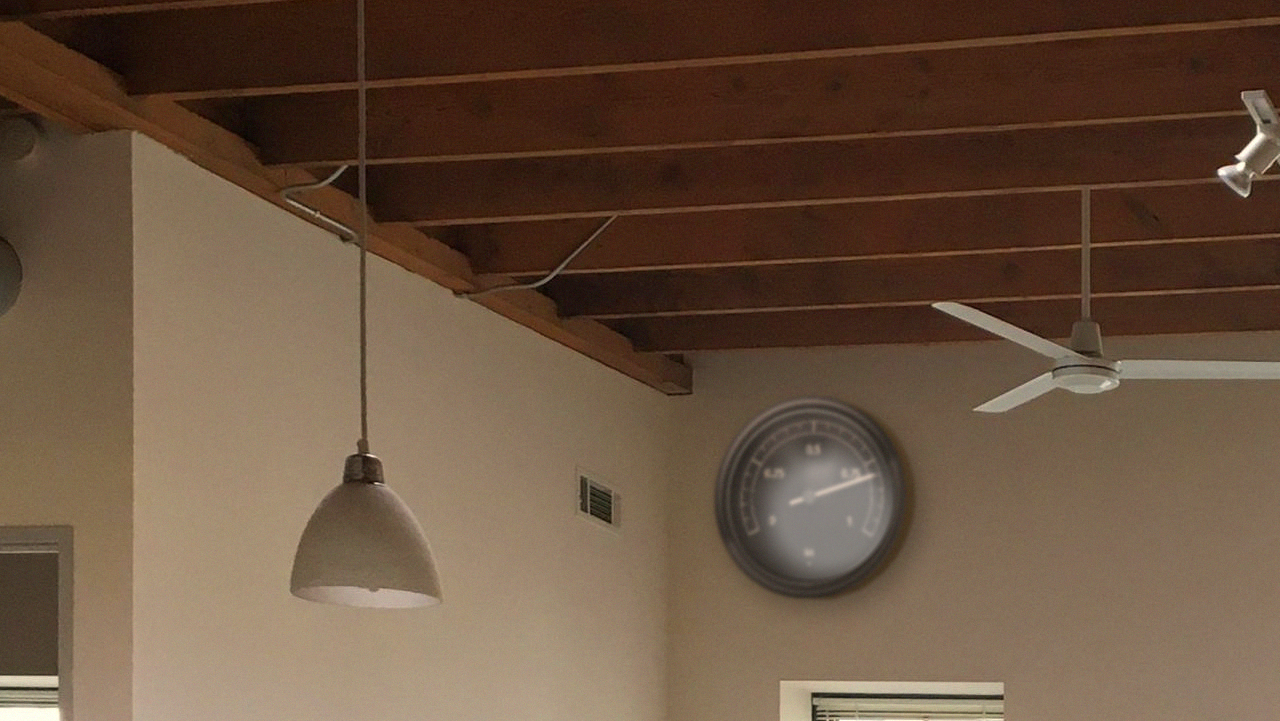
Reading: 0.8 kA
